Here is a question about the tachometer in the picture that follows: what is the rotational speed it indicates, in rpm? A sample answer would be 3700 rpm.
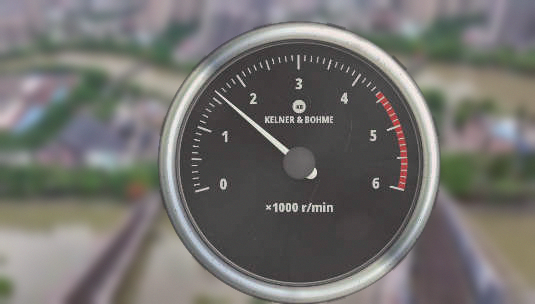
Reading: 1600 rpm
